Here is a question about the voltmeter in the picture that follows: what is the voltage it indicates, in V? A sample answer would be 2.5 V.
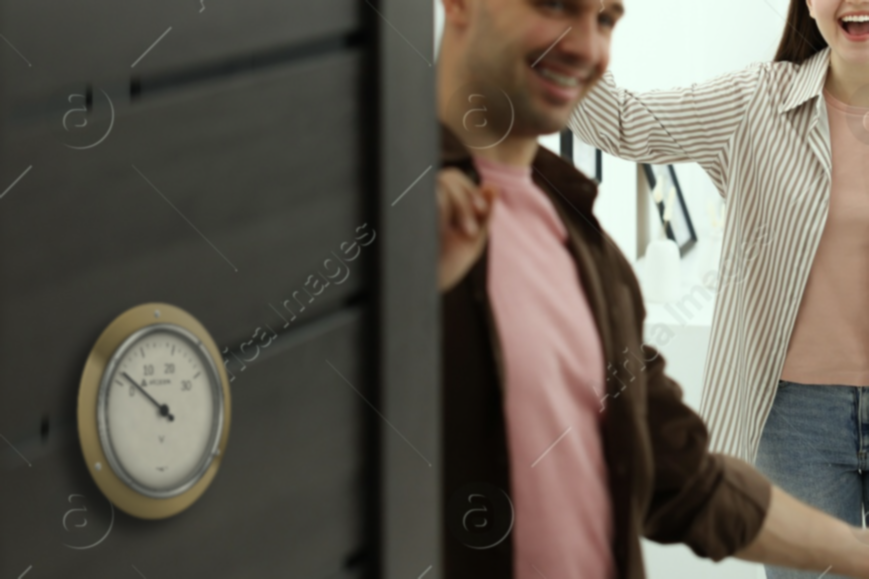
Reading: 2 V
